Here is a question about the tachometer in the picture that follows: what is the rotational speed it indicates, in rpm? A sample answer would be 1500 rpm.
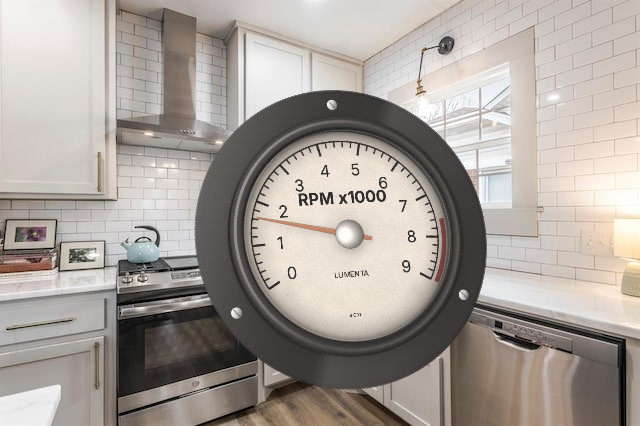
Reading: 1600 rpm
